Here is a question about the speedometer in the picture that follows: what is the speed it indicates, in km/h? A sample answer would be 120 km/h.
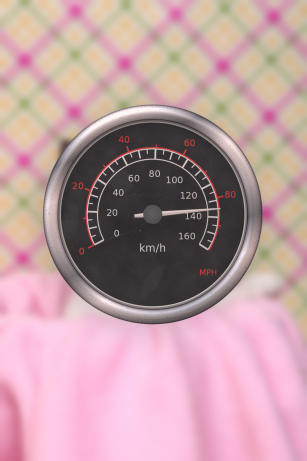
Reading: 135 km/h
